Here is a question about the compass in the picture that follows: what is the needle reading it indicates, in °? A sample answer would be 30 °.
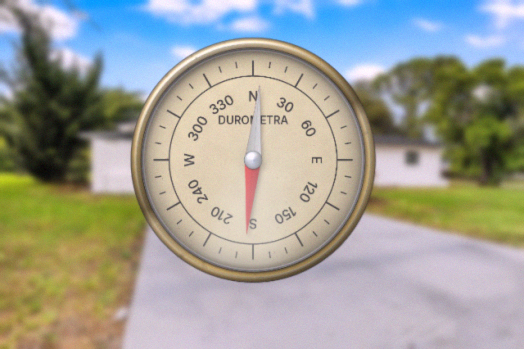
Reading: 185 °
